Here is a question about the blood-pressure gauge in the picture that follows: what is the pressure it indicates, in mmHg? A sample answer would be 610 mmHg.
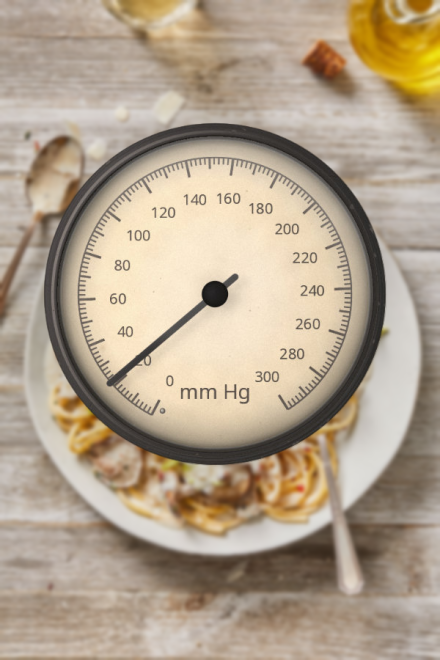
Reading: 22 mmHg
